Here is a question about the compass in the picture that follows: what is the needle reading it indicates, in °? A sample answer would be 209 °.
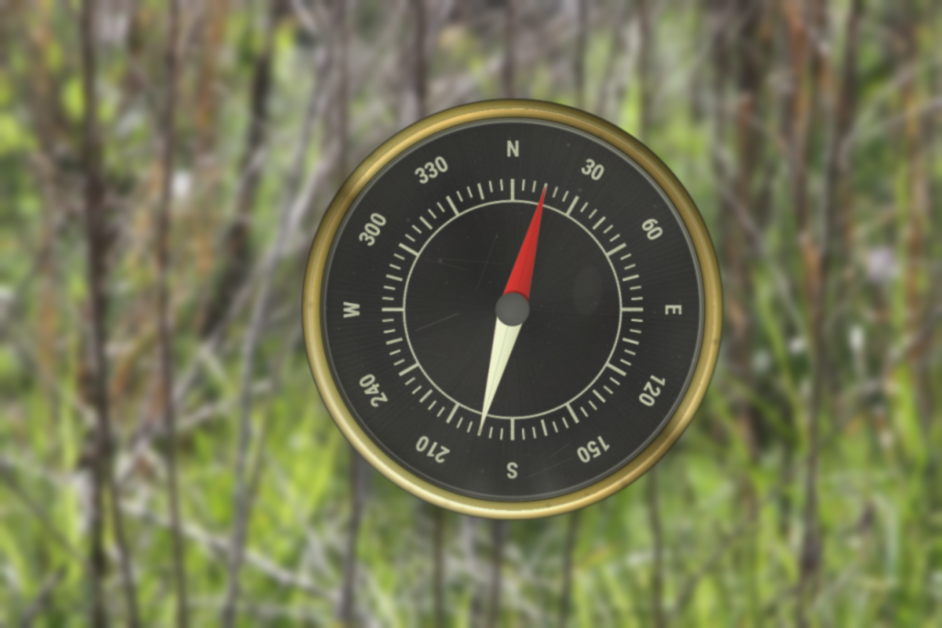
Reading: 15 °
